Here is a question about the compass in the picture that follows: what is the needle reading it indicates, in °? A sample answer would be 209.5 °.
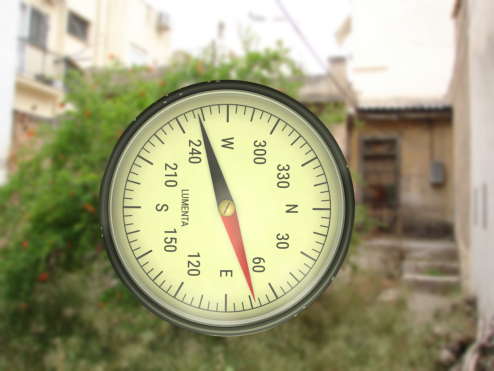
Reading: 72.5 °
